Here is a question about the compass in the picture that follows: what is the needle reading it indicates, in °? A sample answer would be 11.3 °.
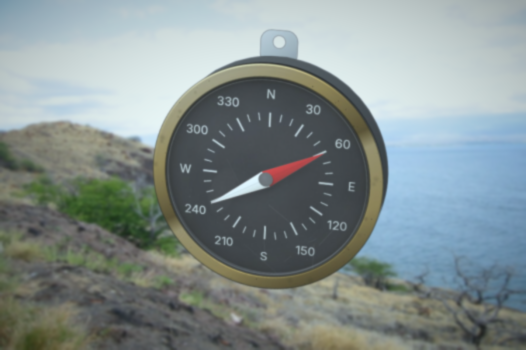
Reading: 60 °
